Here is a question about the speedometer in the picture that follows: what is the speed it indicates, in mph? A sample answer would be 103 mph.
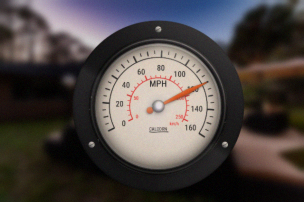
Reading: 120 mph
